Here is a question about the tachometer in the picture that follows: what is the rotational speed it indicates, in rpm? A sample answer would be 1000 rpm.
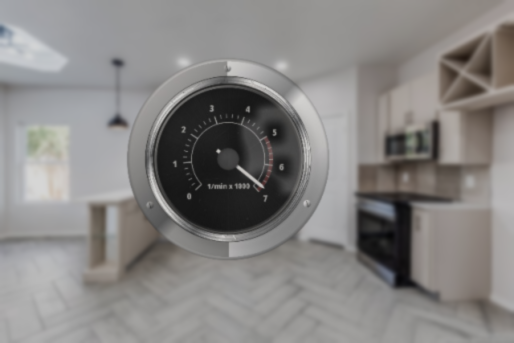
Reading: 6800 rpm
